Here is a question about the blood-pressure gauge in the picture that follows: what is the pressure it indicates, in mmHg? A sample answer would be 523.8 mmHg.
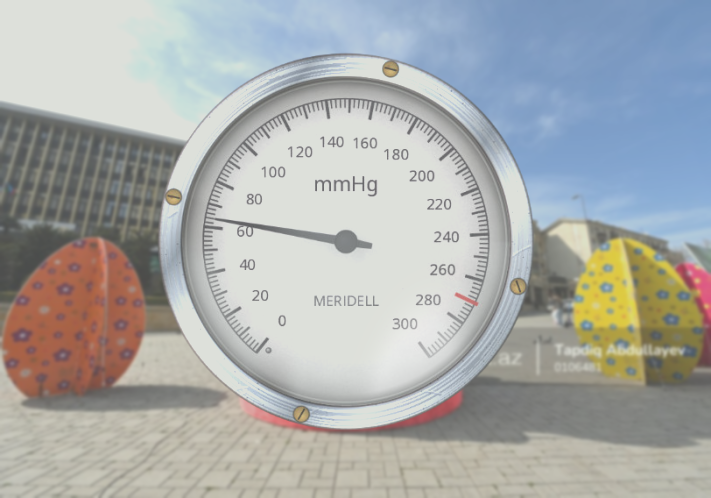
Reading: 64 mmHg
